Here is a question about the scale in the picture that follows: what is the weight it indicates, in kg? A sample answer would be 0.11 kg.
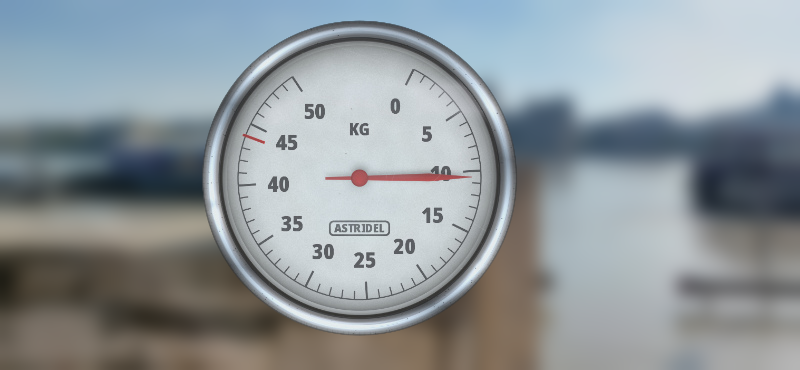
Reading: 10.5 kg
